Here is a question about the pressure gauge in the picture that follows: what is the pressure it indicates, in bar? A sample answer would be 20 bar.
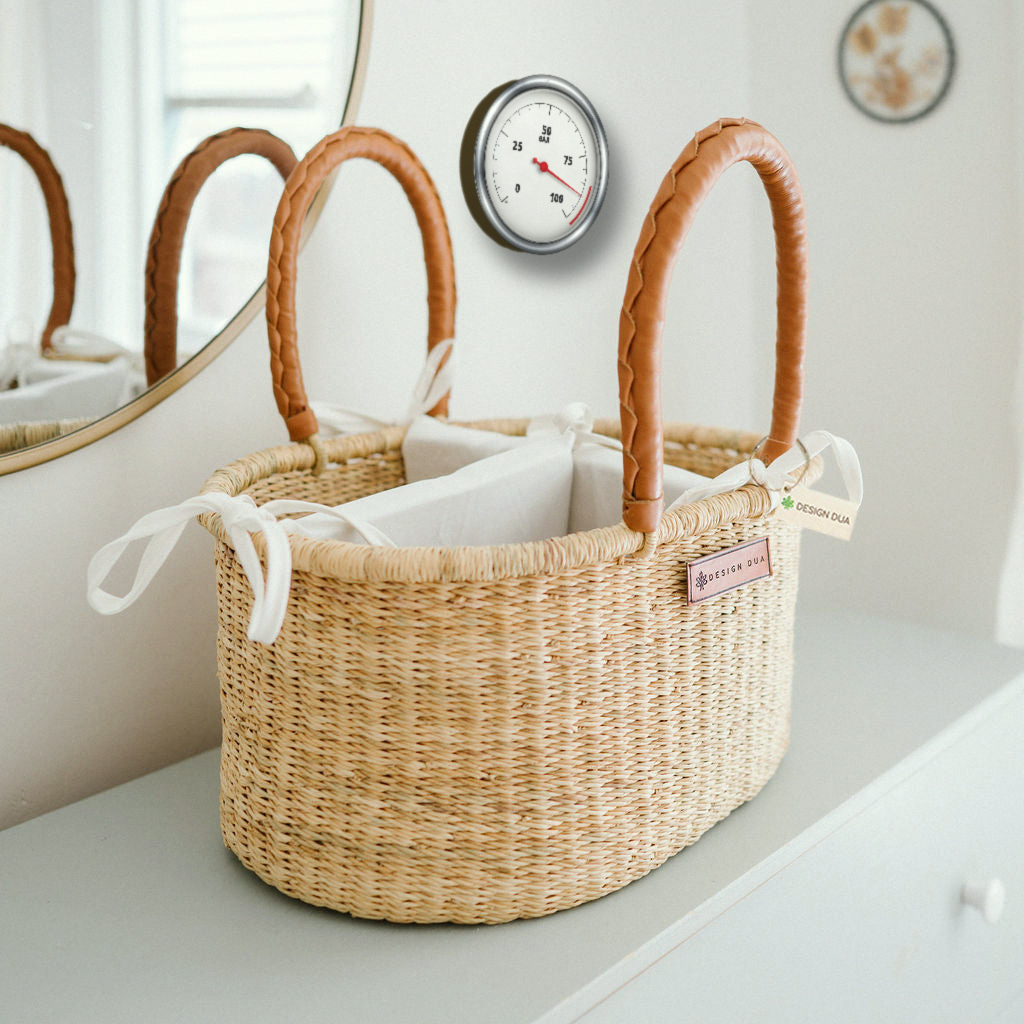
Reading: 90 bar
